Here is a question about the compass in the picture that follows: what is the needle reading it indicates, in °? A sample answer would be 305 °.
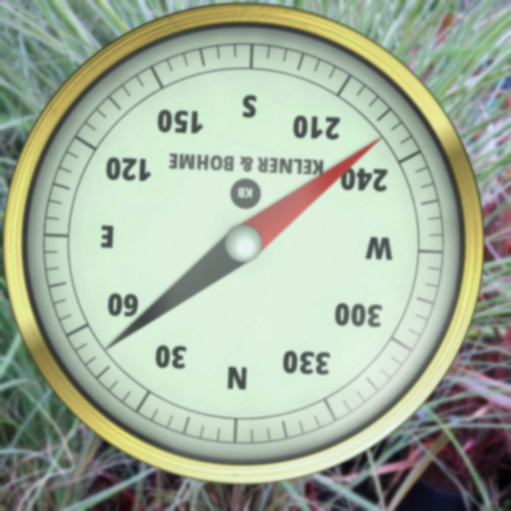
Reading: 230 °
